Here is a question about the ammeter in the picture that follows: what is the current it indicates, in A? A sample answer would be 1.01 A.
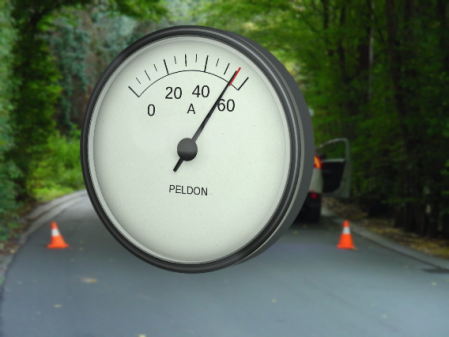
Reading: 55 A
